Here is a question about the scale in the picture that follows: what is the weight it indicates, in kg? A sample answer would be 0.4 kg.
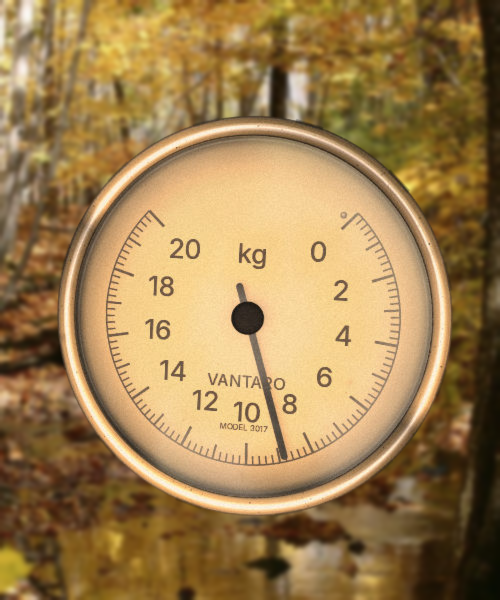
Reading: 8.8 kg
